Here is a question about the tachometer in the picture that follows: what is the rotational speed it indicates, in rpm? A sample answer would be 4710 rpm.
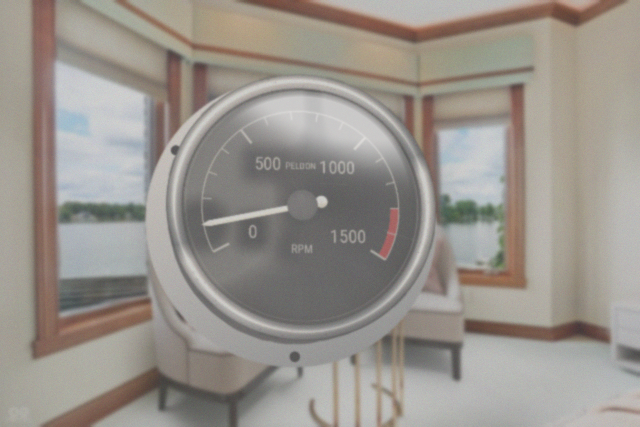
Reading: 100 rpm
